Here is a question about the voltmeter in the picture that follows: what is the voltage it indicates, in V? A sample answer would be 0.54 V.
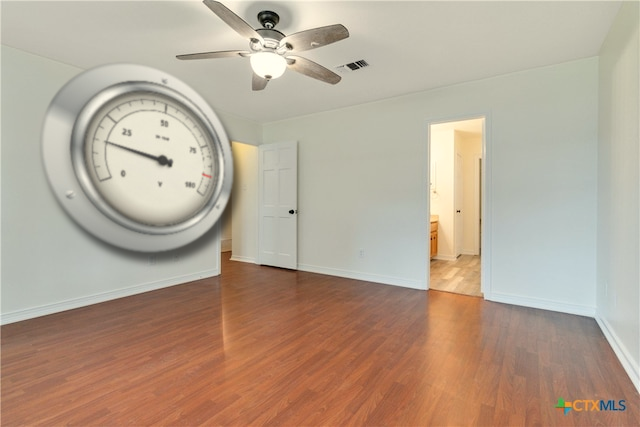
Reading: 15 V
